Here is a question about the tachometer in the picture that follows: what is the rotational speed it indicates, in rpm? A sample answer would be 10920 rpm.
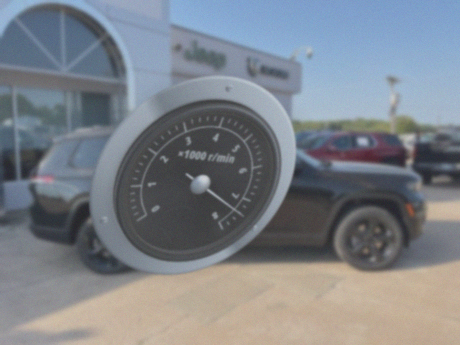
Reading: 7400 rpm
